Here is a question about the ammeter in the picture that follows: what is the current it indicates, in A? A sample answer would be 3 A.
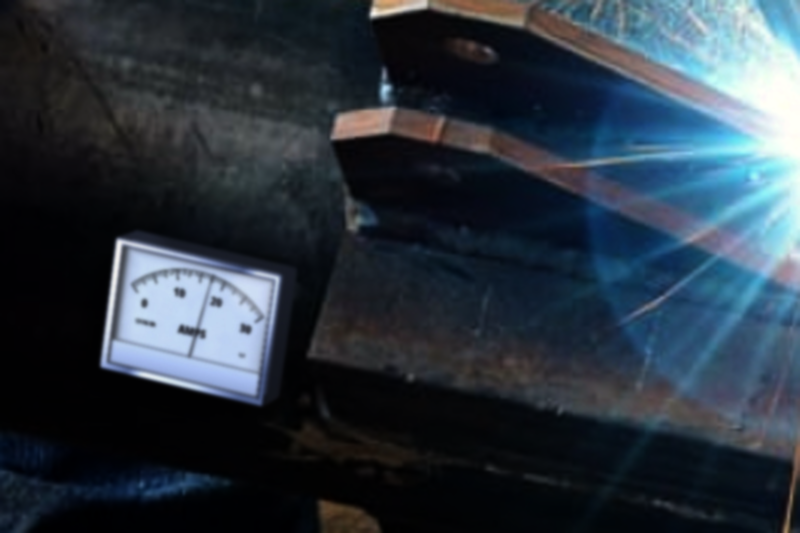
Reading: 17.5 A
